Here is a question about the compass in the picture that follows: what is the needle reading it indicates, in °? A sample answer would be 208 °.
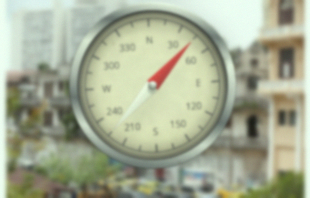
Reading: 45 °
